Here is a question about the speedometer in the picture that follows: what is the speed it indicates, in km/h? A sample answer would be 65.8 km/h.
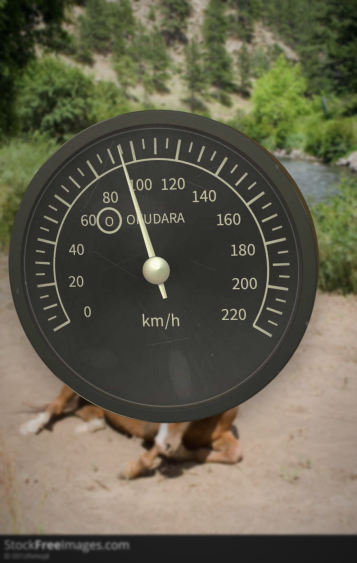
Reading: 95 km/h
